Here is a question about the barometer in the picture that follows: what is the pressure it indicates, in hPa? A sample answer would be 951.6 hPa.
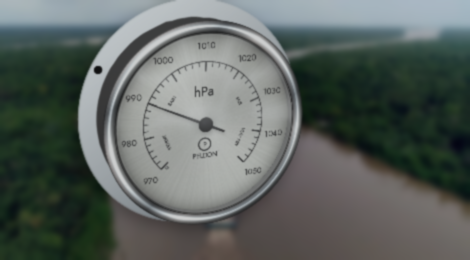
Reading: 990 hPa
